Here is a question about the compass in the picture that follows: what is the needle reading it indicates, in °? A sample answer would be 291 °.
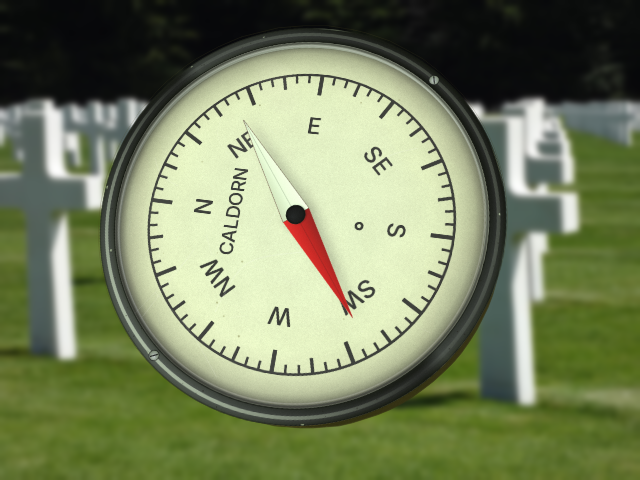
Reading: 232.5 °
